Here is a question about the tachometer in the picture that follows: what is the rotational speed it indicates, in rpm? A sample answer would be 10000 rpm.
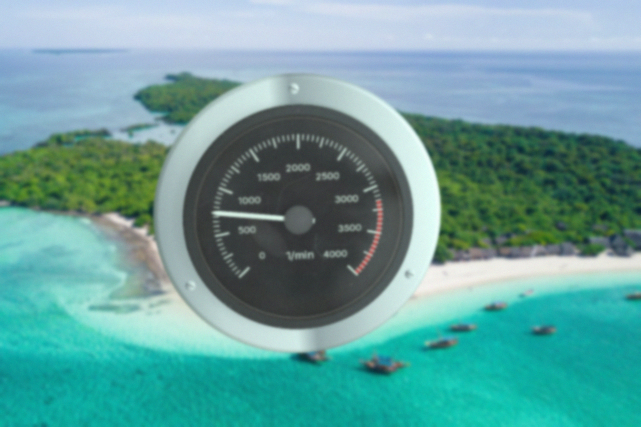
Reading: 750 rpm
